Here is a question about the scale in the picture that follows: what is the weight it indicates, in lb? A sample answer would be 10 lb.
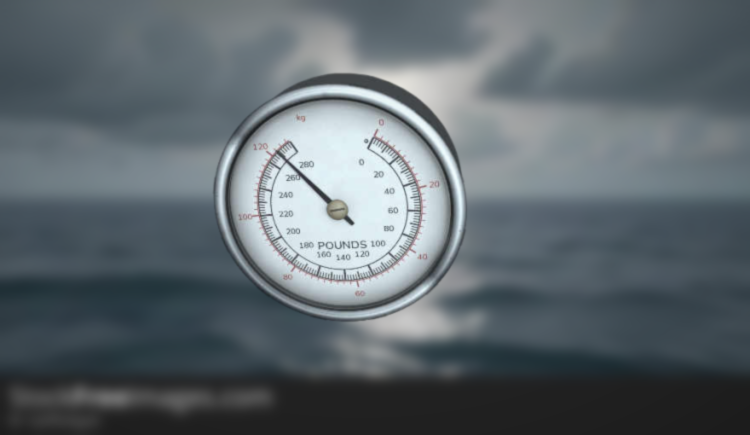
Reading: 270 lb
